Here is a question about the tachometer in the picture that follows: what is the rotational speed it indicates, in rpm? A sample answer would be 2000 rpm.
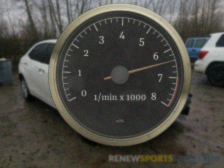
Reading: 6400 rpm
